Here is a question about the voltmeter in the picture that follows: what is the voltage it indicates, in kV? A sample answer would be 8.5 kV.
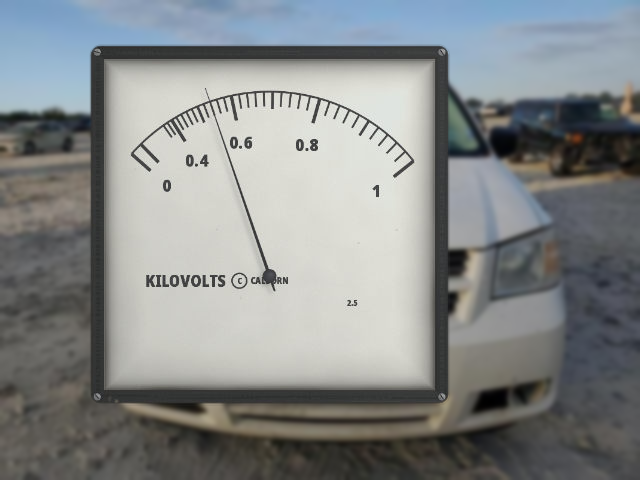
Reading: 0.54 kV
